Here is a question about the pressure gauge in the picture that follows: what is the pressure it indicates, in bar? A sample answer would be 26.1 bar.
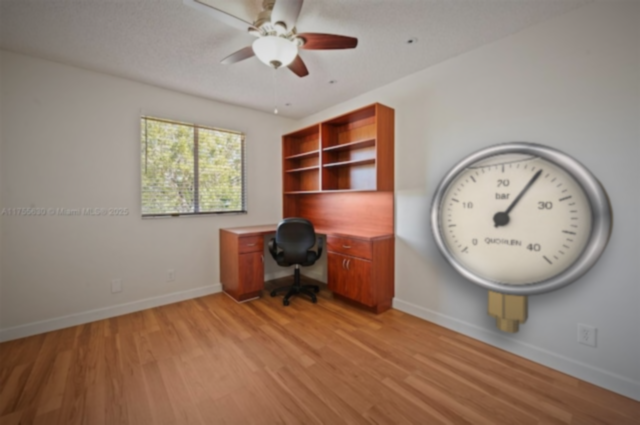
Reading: 25 bar
